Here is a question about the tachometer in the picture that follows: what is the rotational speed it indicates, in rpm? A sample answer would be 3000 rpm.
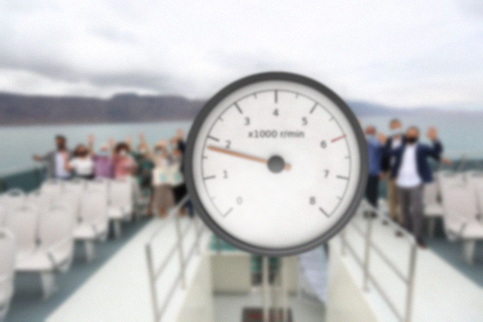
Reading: 1750 rpm
